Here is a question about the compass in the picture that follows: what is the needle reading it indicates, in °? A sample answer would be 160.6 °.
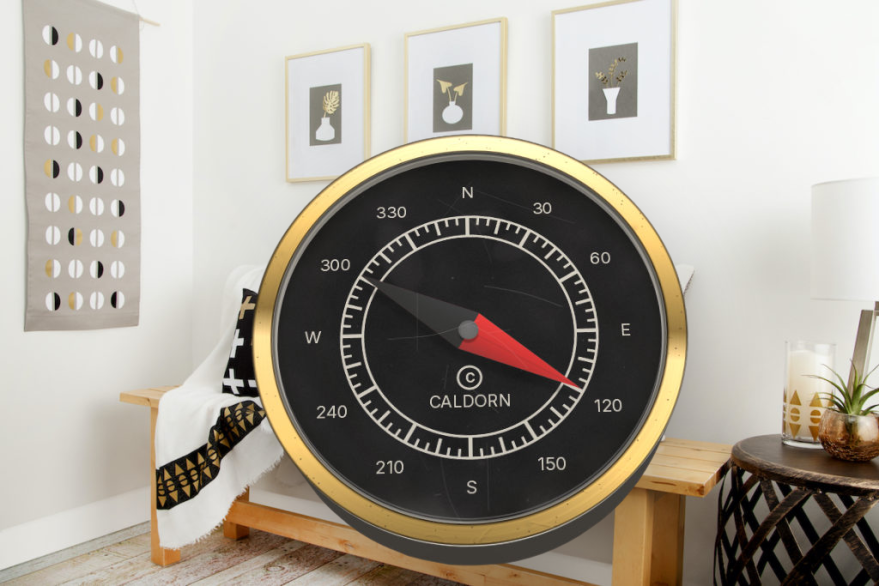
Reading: 120 °
